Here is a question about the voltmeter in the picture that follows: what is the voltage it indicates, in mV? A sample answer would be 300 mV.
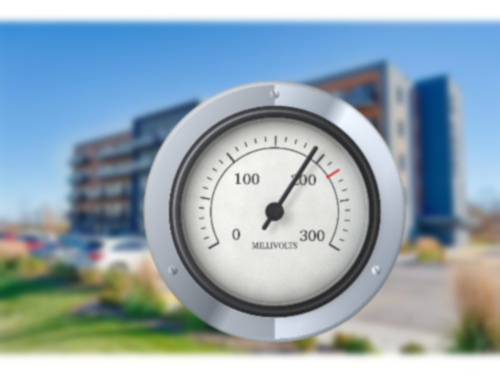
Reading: 190 mV
